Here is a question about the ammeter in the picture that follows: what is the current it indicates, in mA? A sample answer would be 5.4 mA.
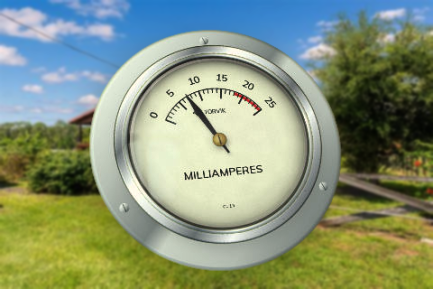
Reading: 7 mA
